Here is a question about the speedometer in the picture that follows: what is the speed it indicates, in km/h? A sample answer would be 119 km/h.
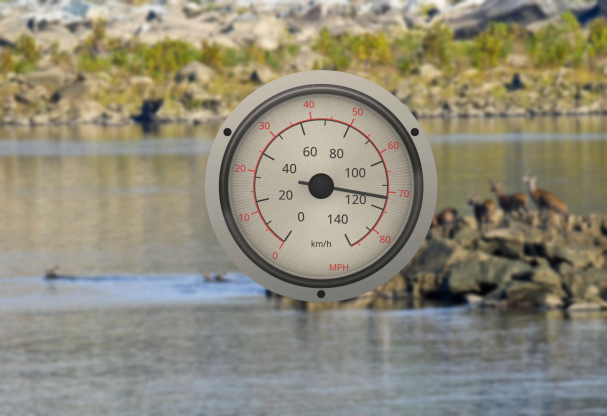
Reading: 115 km/h
